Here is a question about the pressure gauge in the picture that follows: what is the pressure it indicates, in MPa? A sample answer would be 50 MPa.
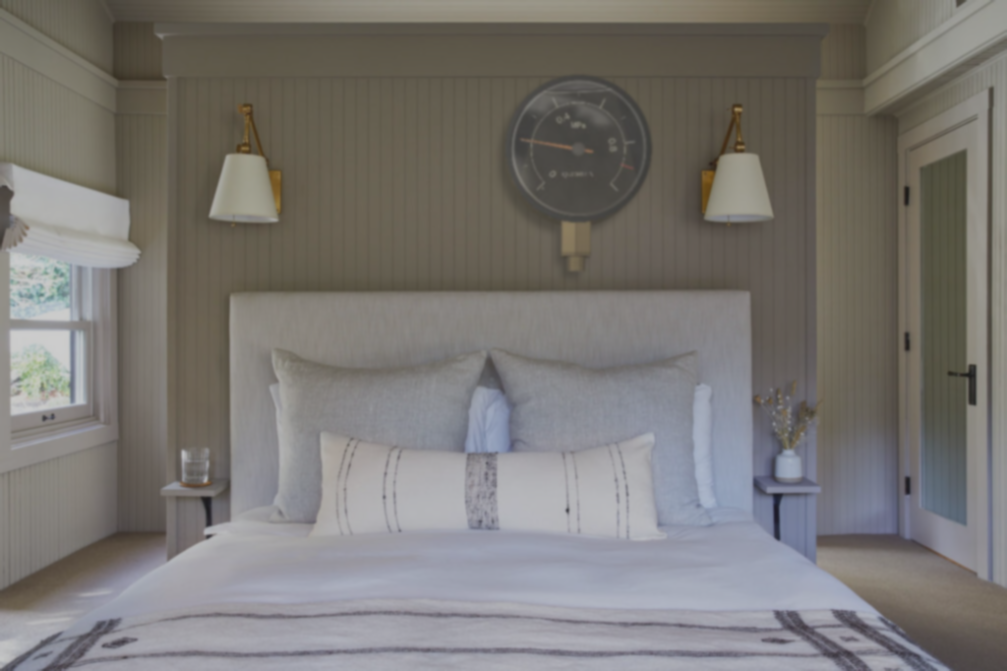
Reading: 0.2 MPa
